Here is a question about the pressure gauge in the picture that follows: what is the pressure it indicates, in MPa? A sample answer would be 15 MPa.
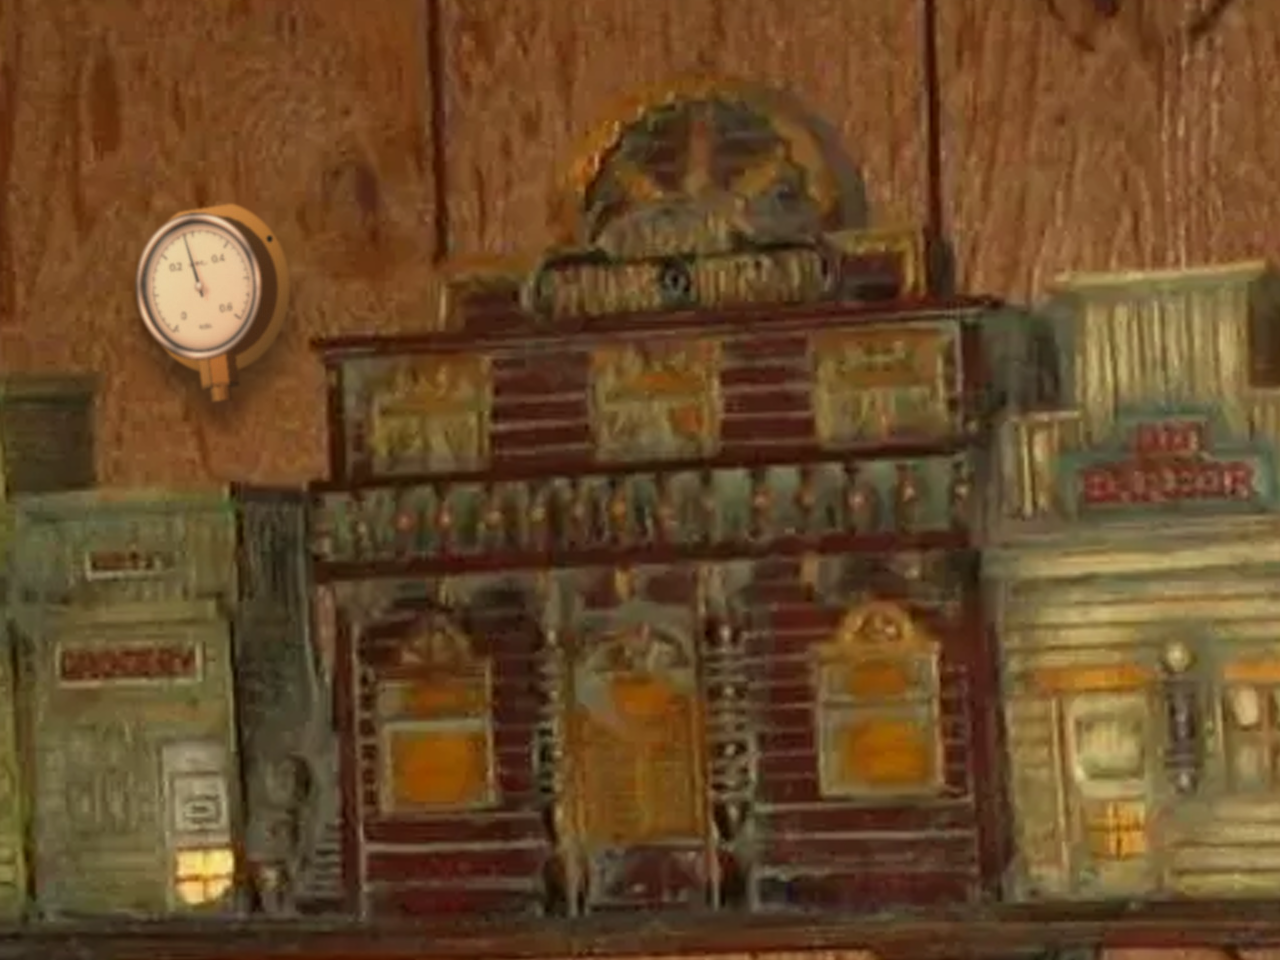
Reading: 0.28 MPa
